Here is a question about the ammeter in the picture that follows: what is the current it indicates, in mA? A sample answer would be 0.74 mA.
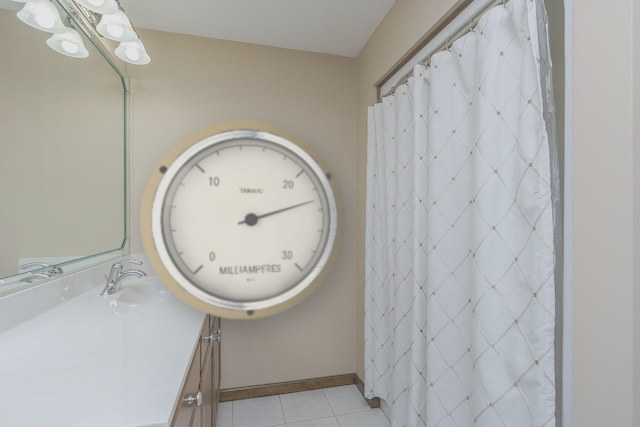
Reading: 23 mA
